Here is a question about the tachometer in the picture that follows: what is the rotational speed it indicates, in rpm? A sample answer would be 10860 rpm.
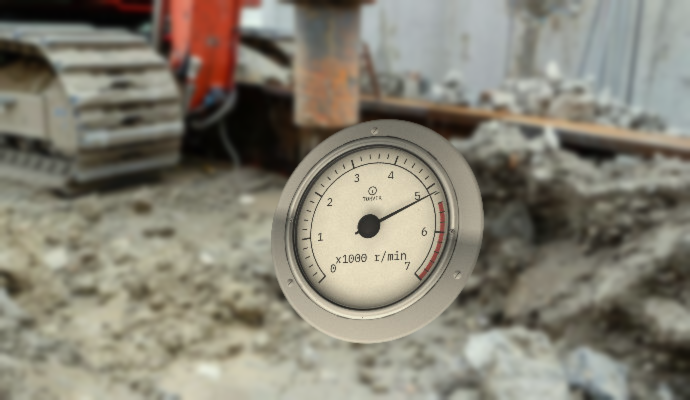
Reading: 5200 rpm
